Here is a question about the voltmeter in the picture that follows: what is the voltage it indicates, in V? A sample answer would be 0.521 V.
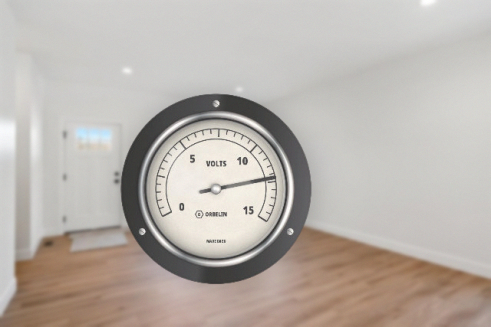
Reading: 12.25 V
